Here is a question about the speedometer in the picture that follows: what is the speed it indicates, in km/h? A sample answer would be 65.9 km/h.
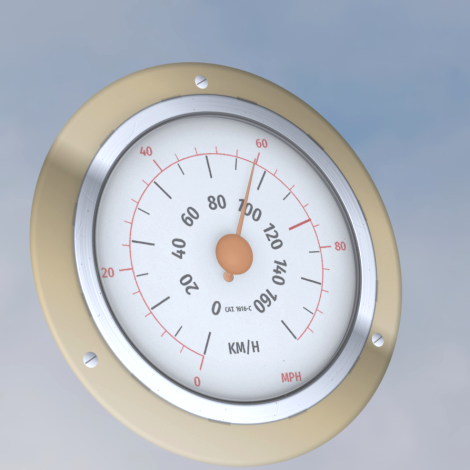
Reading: 95 km/h
